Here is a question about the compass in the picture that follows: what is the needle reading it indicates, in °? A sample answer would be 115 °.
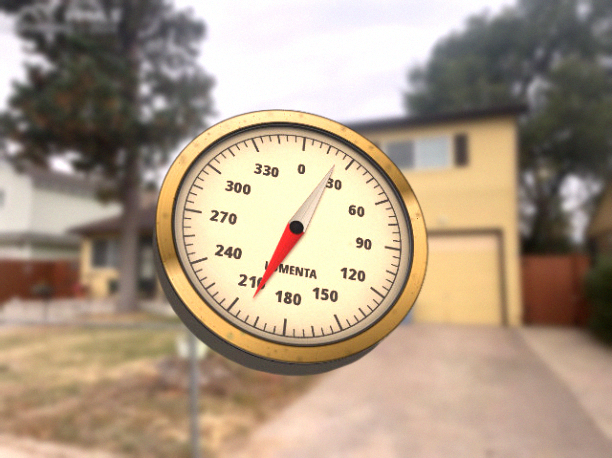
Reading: 202.5 °
